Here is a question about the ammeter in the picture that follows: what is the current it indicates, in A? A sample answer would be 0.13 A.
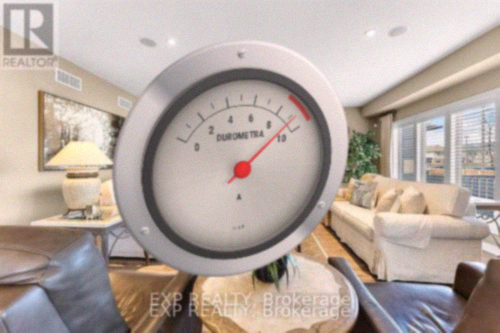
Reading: 9 A
